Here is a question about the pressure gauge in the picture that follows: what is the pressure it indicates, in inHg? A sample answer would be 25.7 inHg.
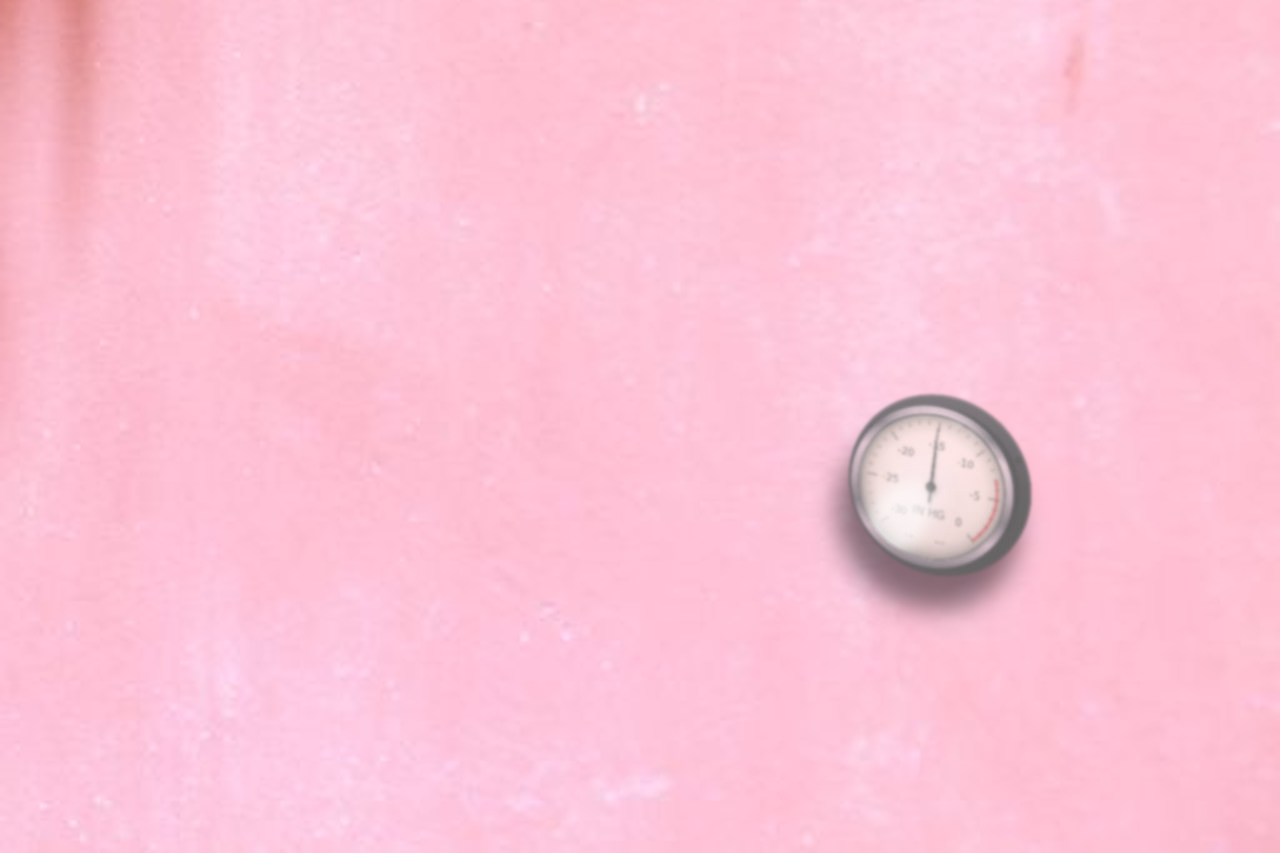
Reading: -15 inHg
